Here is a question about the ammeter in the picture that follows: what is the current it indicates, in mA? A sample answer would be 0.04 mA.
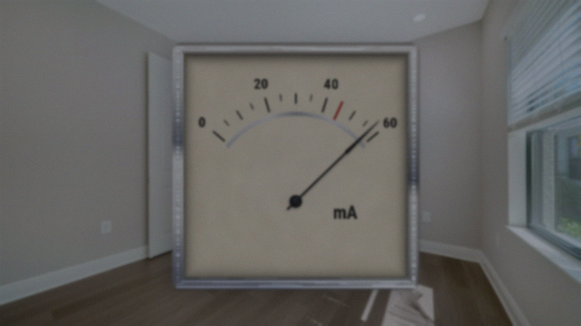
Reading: 57.5 mA
